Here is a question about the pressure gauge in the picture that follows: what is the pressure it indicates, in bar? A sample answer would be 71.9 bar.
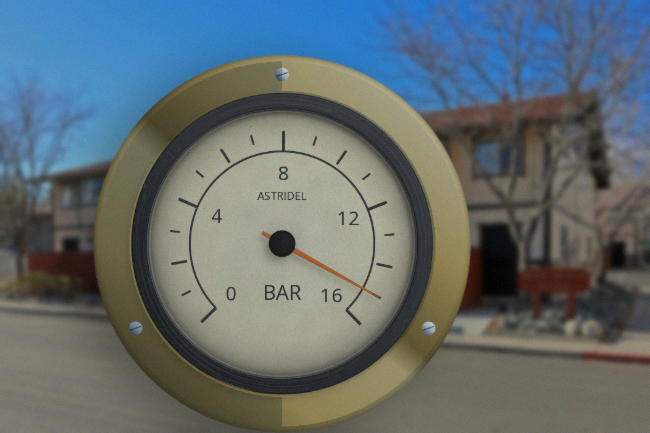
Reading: 15 bar
